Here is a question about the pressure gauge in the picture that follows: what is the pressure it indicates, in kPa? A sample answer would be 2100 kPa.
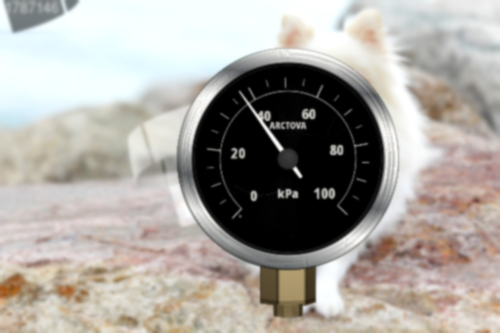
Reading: 37.5 kPa
